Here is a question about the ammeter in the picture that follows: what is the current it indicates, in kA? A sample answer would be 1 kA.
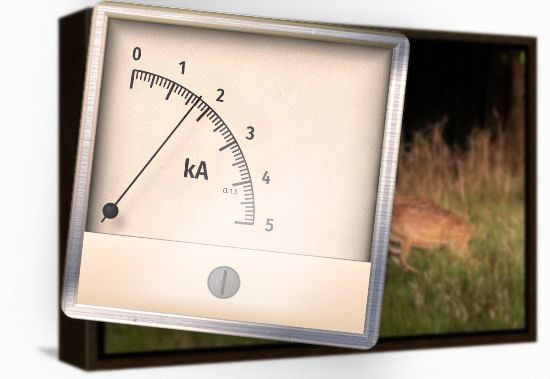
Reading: 1.7 kA
